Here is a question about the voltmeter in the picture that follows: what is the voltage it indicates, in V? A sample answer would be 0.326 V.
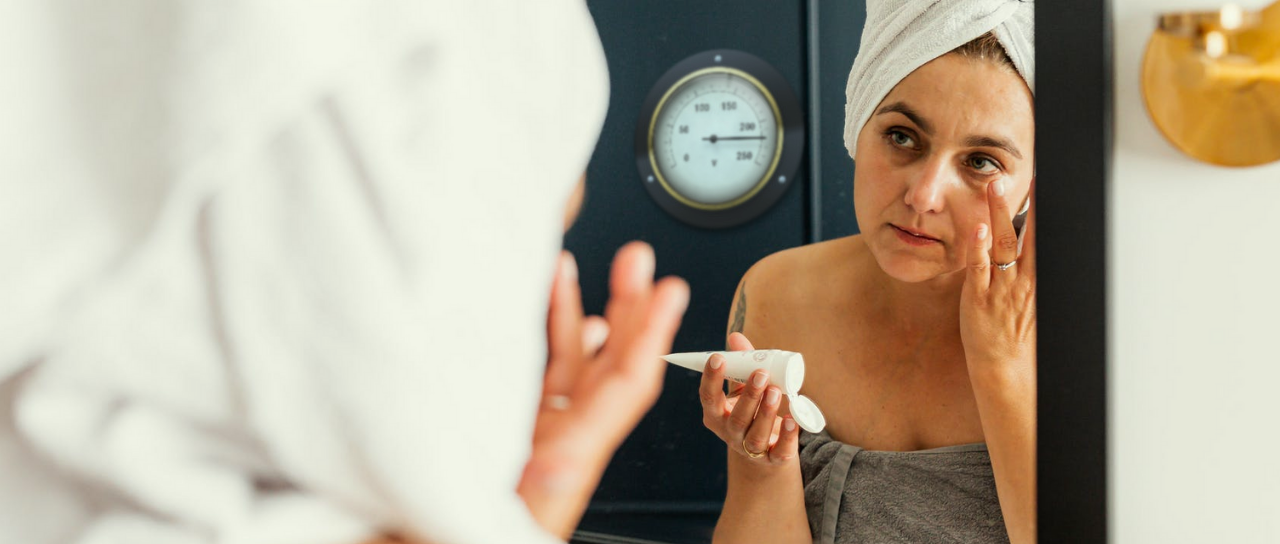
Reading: 220 V
